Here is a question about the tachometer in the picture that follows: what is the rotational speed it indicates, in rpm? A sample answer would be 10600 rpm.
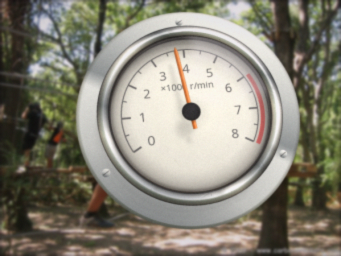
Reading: 3750 rpm
